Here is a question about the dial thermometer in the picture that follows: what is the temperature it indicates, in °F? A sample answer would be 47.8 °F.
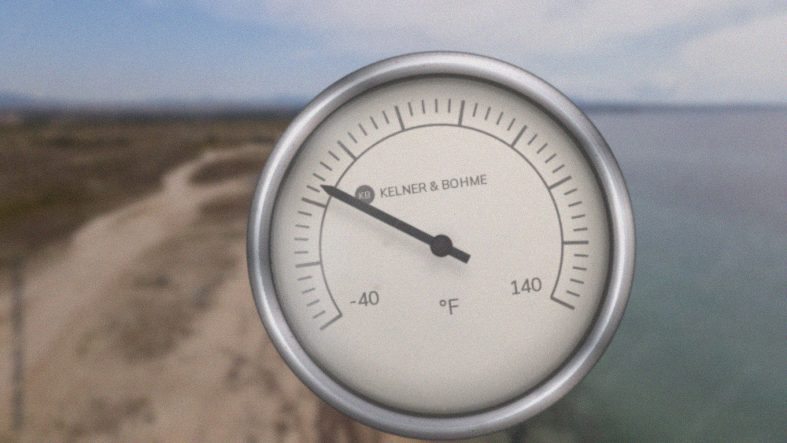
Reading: 6 °F
